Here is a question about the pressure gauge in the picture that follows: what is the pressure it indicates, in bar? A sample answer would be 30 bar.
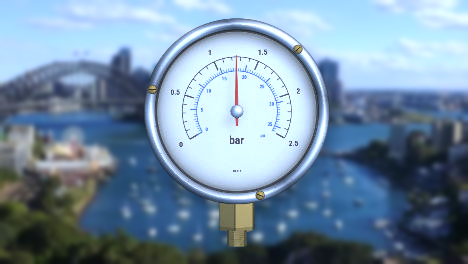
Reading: 1.25 bar
